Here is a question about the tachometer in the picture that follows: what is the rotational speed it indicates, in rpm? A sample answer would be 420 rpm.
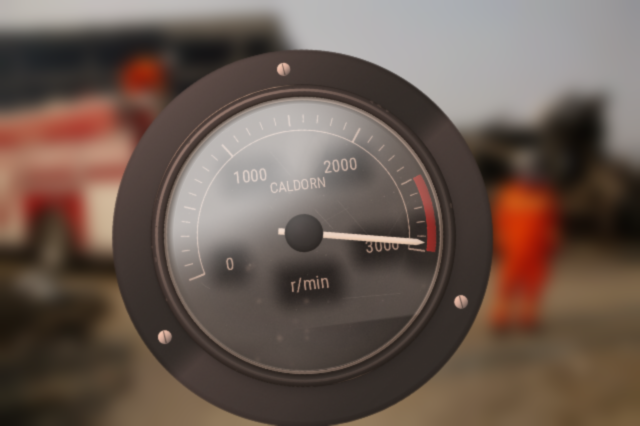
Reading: 2950 rpm
